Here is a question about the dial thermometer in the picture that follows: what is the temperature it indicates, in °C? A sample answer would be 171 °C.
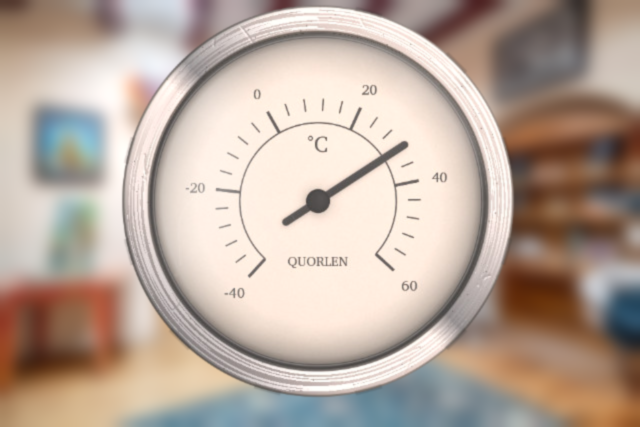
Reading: 32 °C
